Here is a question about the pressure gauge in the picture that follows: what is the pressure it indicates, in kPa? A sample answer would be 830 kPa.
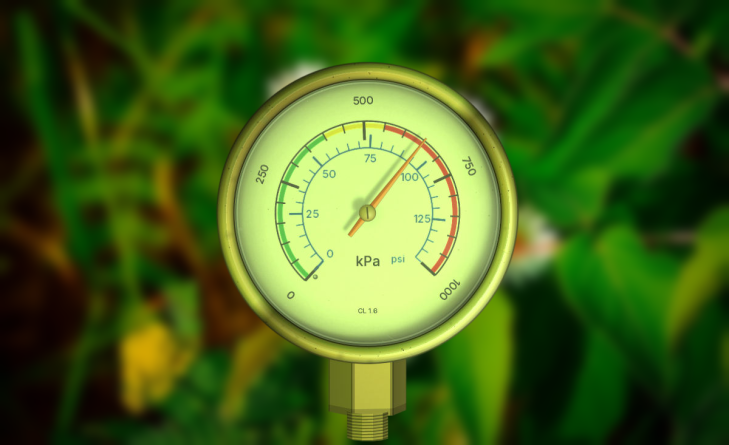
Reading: 650 kPa
